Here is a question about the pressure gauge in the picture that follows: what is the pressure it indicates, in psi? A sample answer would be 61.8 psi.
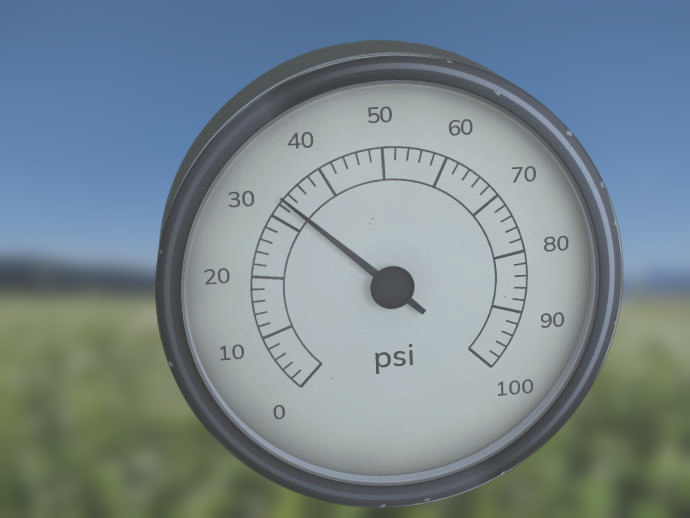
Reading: 33 psi
